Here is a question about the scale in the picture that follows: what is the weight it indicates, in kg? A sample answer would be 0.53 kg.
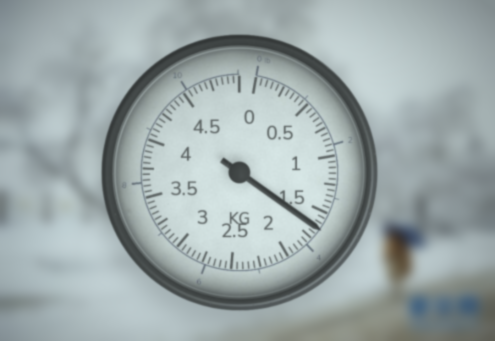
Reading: 1.65 kg
